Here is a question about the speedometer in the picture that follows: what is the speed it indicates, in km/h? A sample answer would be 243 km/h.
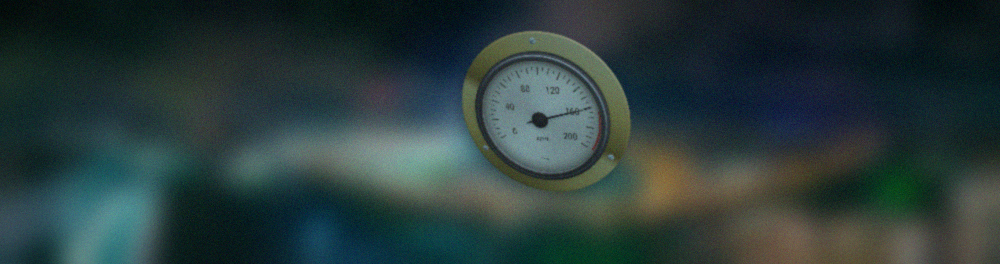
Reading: 160 km/h
